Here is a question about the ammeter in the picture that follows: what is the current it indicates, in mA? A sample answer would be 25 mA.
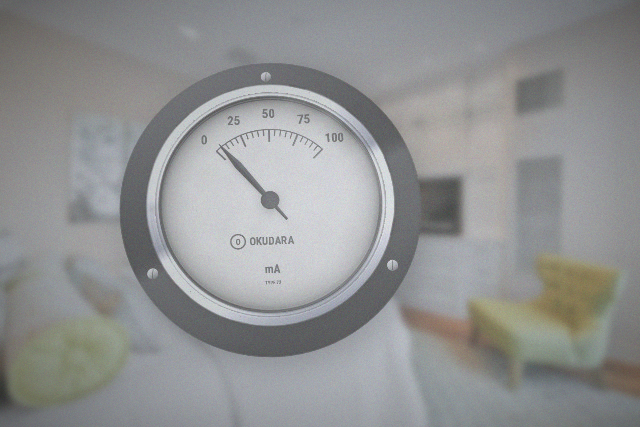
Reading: 5 mA
